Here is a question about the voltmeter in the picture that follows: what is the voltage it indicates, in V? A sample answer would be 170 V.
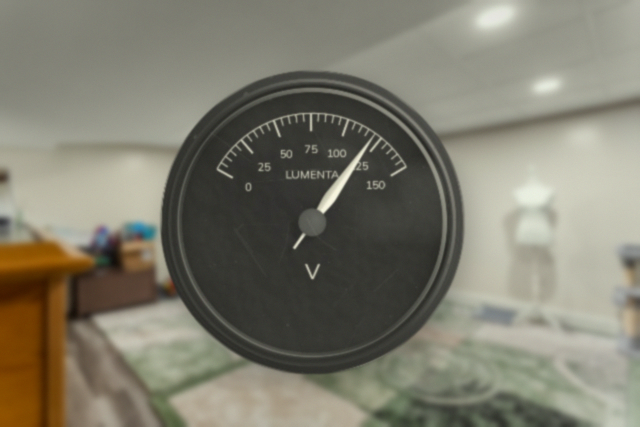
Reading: 120 V
